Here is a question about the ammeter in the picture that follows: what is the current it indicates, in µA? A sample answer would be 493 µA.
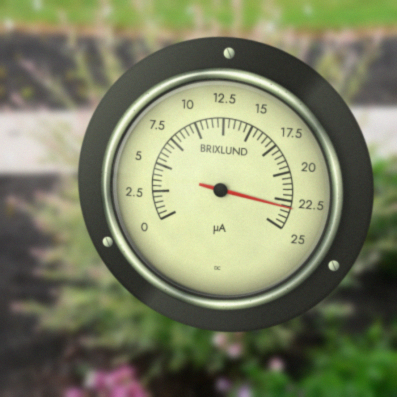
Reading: 23 µA
